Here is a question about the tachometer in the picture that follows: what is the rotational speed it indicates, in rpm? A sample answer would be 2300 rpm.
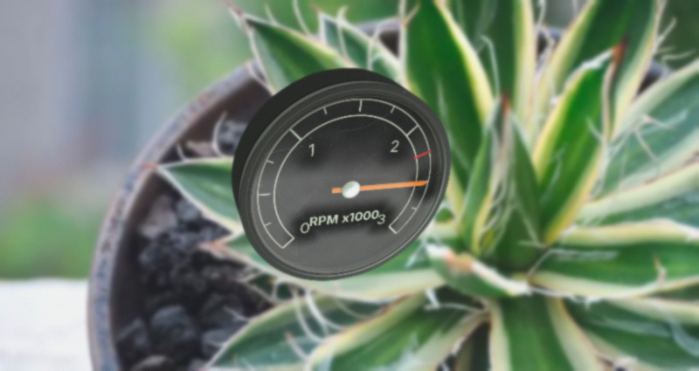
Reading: 2500 rpm
